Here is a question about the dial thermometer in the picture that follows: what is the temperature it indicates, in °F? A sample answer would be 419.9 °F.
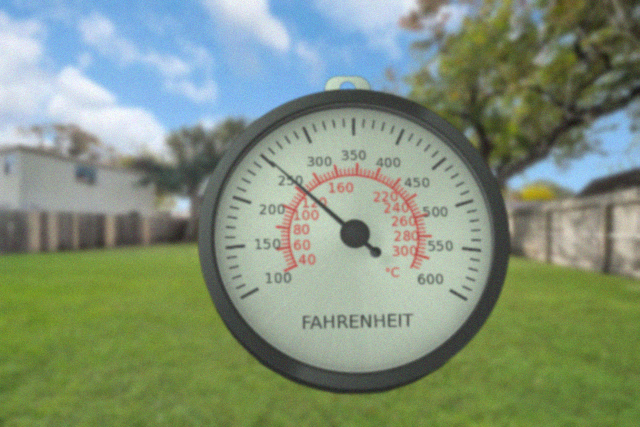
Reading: 250 °F
